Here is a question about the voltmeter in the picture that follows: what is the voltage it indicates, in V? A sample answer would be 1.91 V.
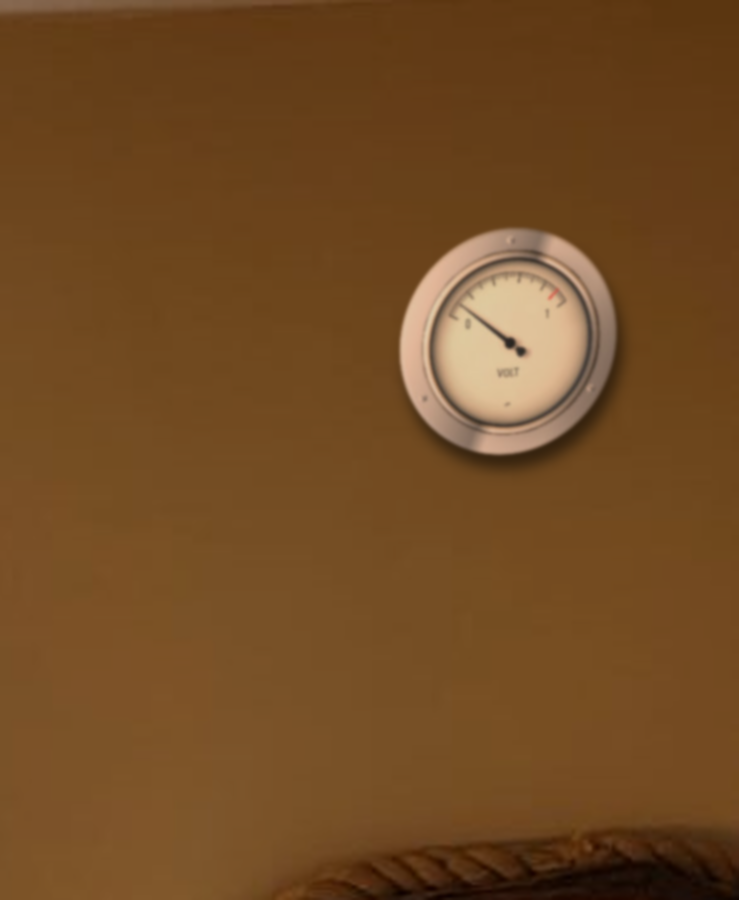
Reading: 0.1 V
